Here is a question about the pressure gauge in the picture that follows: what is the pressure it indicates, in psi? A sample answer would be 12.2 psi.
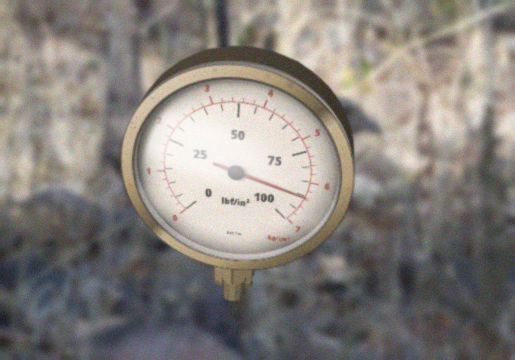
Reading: 90 psi
